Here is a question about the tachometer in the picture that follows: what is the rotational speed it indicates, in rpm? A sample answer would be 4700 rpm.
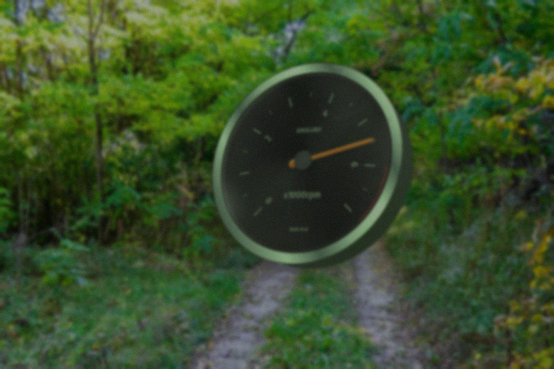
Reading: 5500 rpm
